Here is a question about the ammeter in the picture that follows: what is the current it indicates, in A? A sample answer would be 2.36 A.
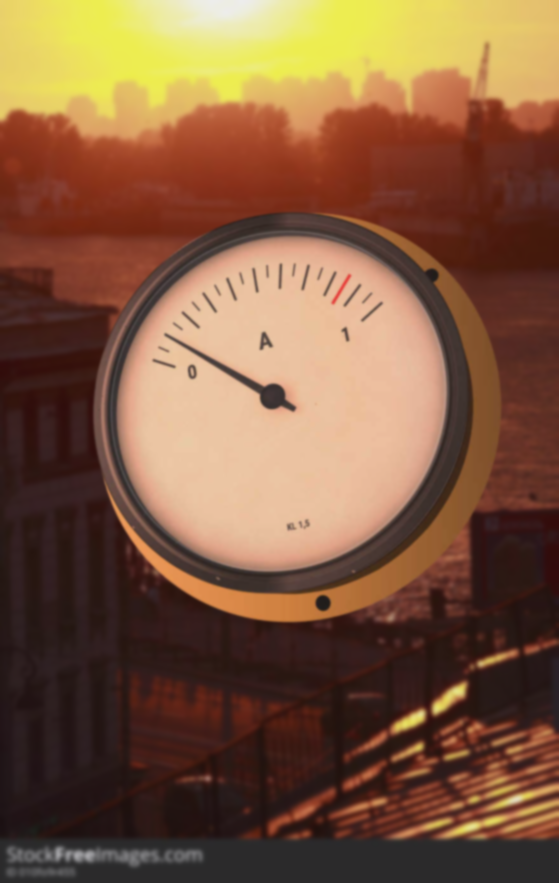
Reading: 0.1 A
